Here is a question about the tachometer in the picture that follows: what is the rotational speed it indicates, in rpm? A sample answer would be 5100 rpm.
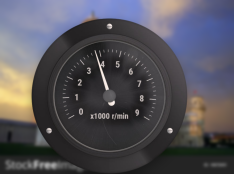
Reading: 3800 rpm
